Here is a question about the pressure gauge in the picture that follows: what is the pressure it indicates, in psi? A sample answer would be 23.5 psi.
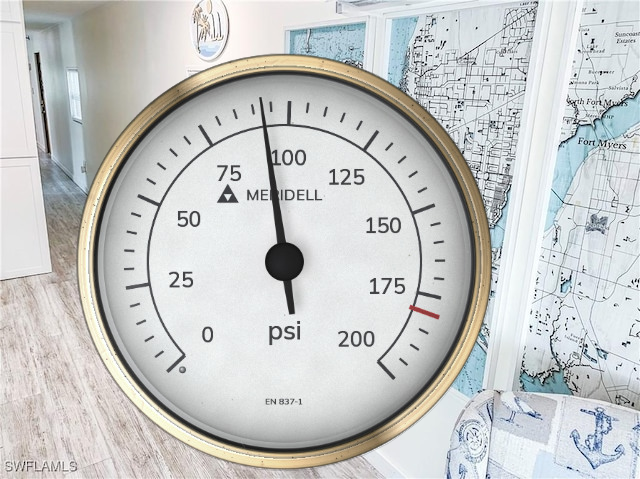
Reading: 92.5 psi
